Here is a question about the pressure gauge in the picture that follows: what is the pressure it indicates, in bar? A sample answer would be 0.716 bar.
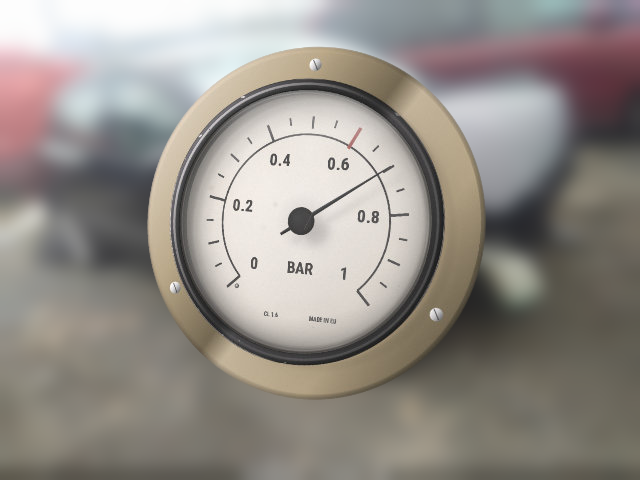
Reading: 0.7 bar
